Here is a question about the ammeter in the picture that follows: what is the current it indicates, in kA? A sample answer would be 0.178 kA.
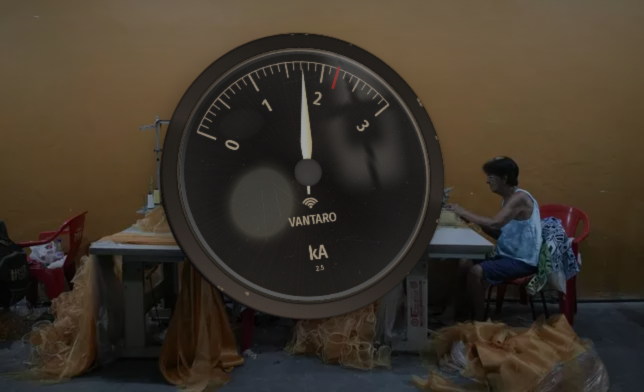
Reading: 1.7 kA
